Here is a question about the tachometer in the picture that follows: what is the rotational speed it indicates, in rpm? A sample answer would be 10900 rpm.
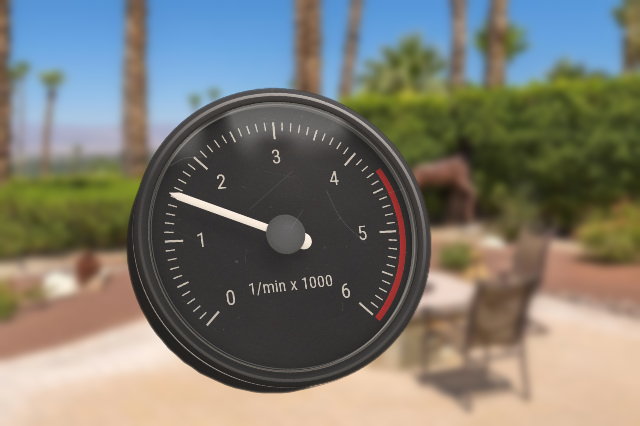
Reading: 1500 rpm
